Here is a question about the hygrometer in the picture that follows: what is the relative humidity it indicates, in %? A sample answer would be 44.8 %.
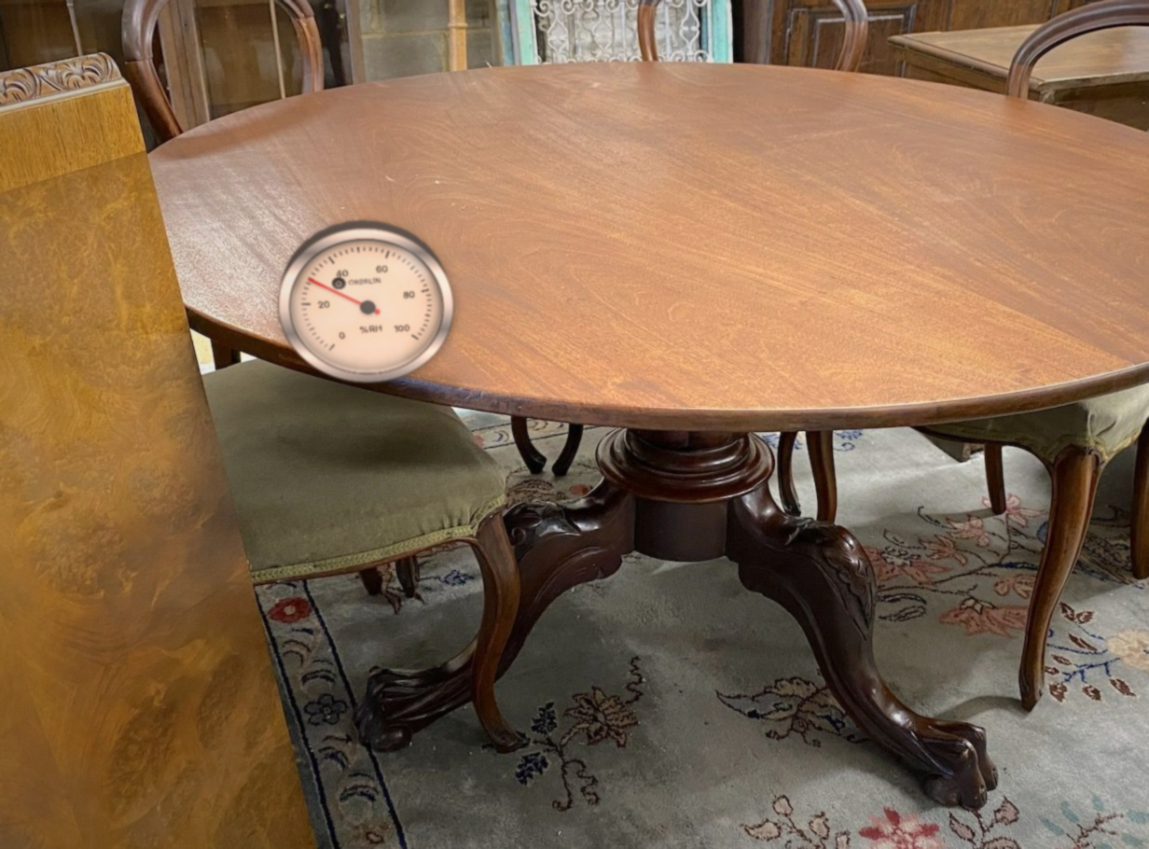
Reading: 30 %
